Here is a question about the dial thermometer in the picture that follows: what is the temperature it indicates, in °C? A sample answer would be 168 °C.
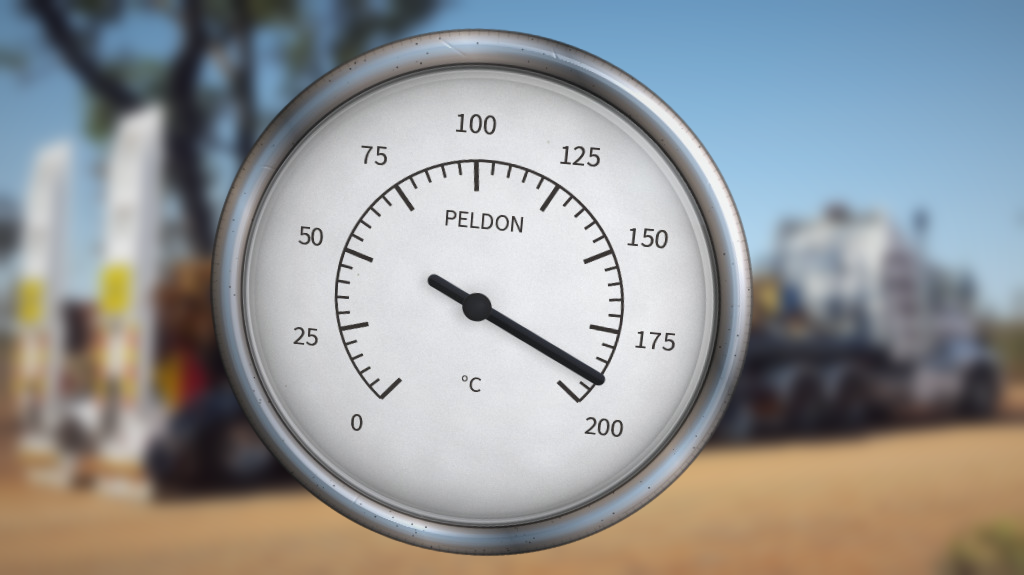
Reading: 190 °C
